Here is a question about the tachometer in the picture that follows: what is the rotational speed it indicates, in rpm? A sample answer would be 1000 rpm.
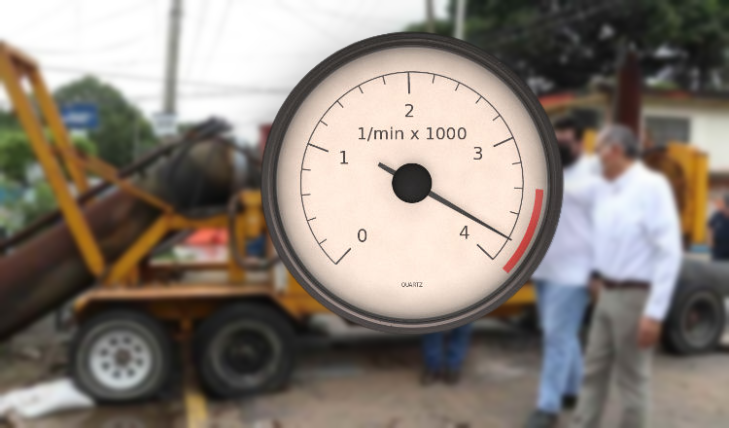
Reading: 3800 rpm
